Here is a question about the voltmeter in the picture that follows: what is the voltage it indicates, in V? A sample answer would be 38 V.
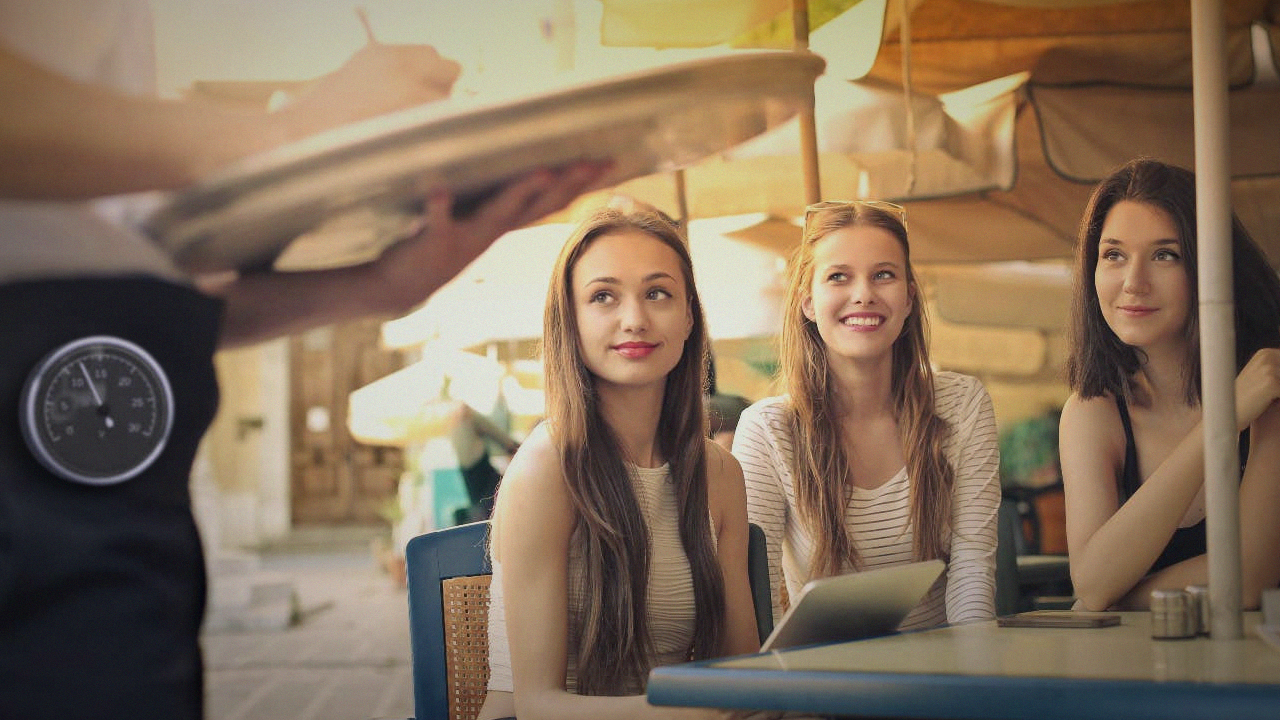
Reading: 12 V
